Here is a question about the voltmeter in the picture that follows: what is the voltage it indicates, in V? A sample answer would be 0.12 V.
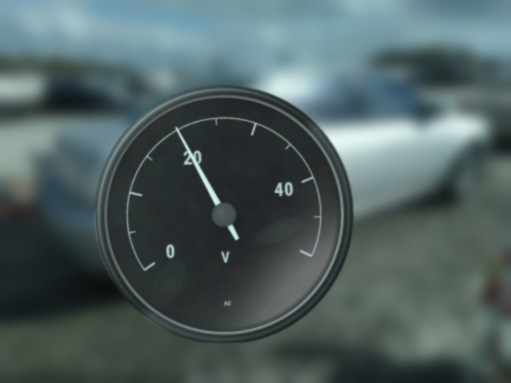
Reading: 20 V
